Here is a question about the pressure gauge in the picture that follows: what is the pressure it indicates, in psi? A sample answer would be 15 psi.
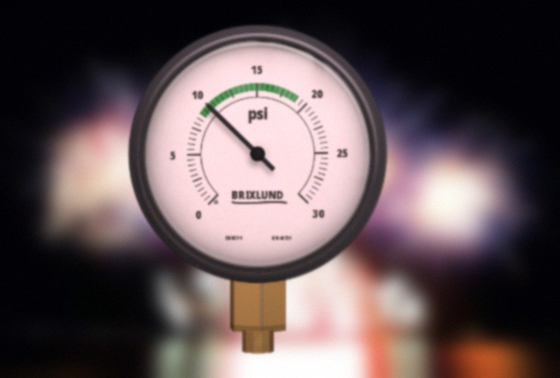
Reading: 10 psi
